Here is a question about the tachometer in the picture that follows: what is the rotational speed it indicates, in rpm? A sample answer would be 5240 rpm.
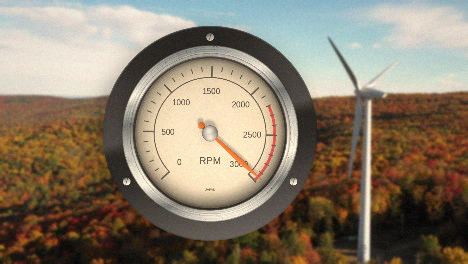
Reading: 2950 rpm
